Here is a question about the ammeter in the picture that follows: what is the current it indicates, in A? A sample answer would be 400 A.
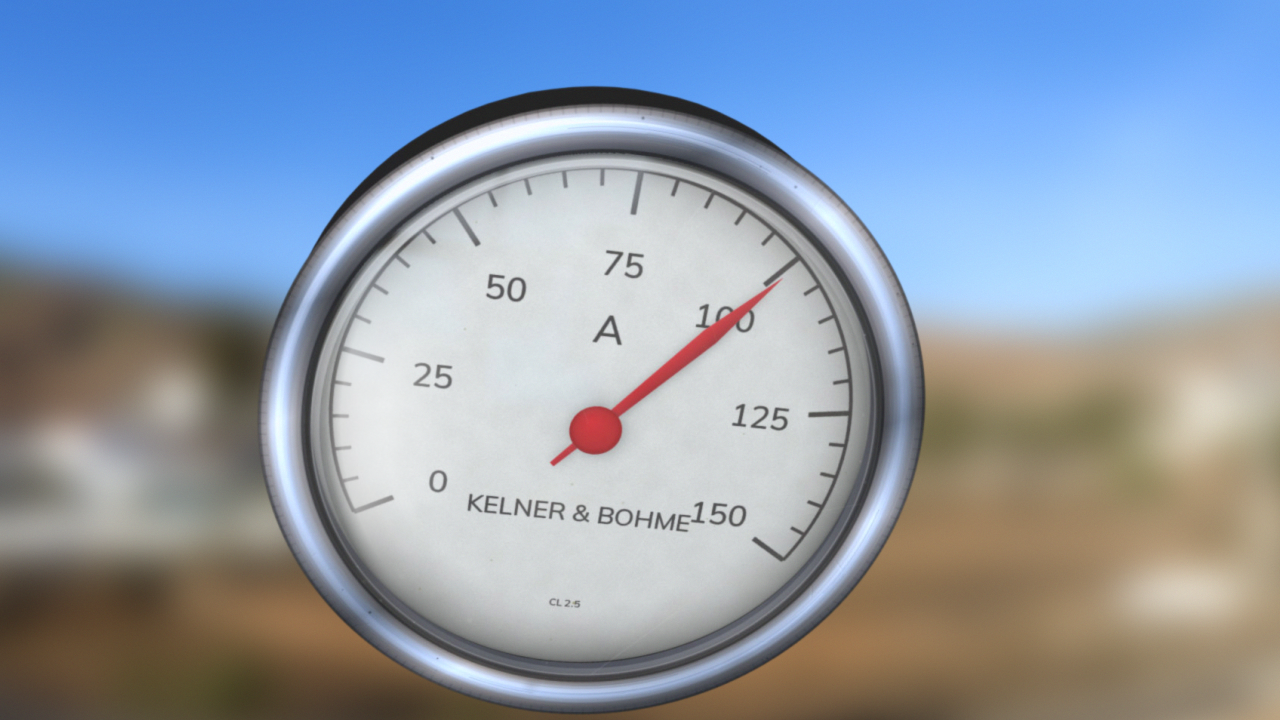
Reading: 100 A
